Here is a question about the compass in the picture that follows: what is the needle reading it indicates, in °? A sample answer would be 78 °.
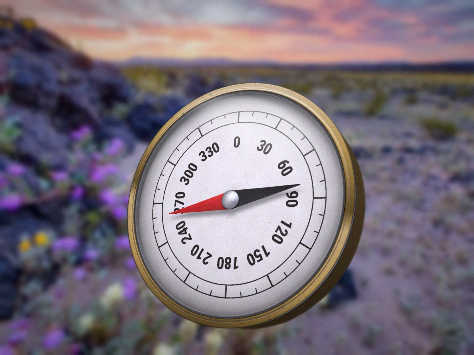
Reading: 260 °
